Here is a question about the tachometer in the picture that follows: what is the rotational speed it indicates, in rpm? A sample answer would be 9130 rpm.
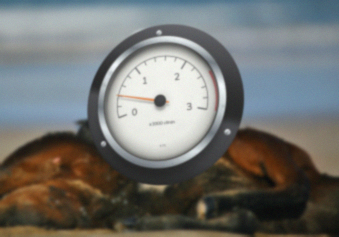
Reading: 400 rpm
